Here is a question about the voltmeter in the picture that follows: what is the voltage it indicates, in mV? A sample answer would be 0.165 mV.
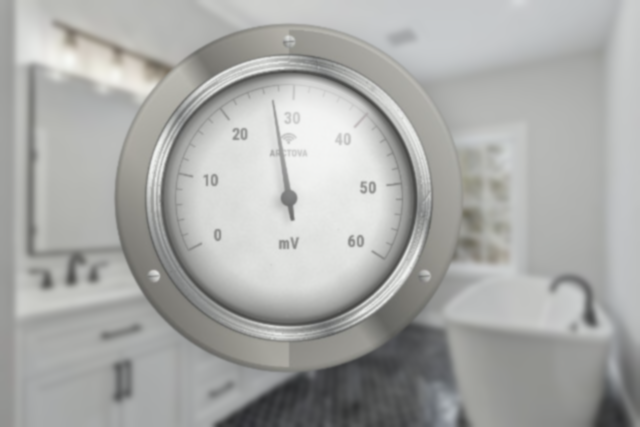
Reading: 27 mV
